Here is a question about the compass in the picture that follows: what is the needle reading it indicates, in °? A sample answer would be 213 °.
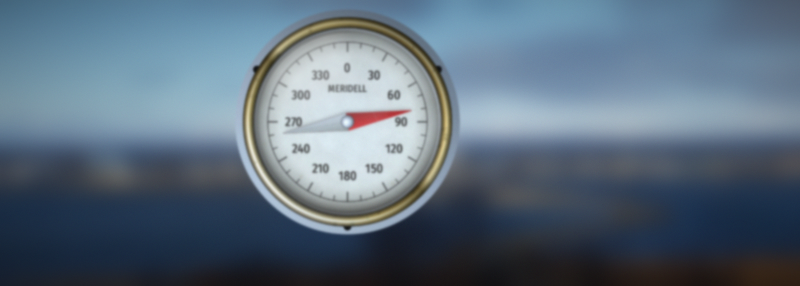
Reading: 80 °
